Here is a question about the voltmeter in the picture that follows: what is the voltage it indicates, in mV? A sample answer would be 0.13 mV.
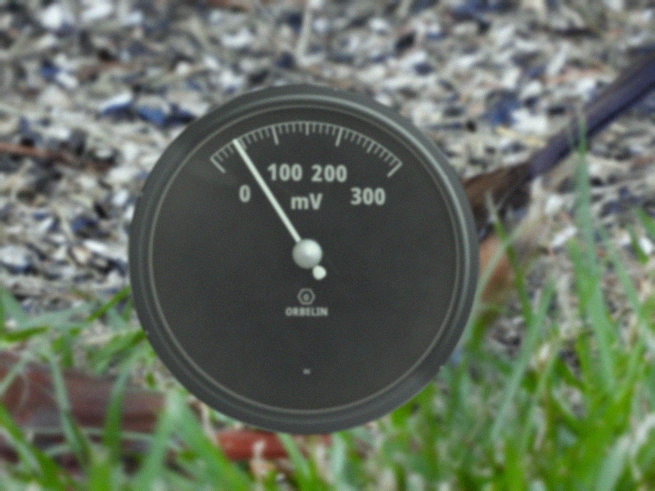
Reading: 40 mV
